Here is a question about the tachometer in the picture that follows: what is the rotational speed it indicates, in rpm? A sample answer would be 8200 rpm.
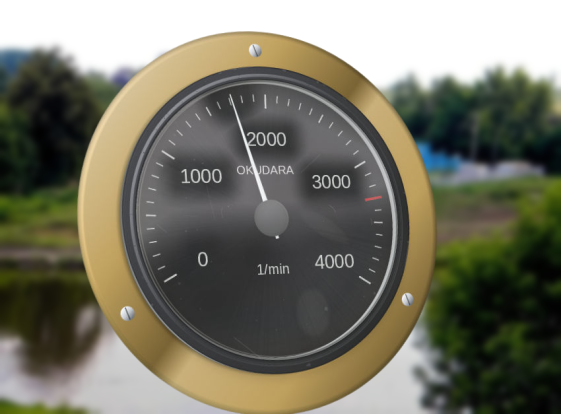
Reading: 1700 rpm
